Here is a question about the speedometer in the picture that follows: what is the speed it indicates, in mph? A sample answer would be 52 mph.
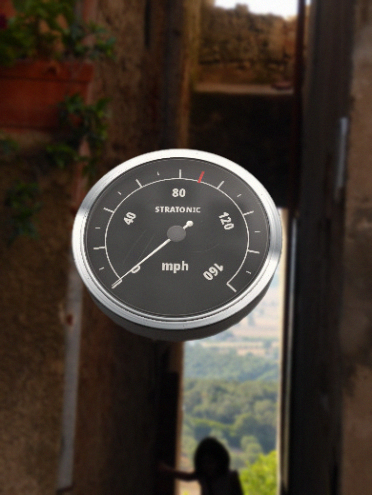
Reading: 0 mph
